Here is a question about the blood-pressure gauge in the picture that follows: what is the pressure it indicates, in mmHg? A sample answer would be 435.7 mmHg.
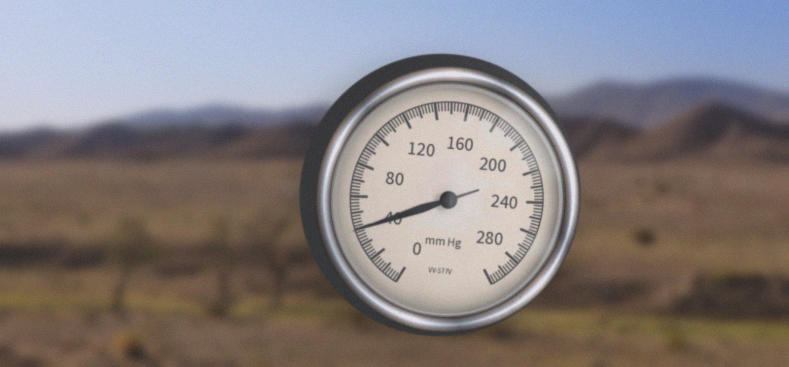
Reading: 40 mmHg
